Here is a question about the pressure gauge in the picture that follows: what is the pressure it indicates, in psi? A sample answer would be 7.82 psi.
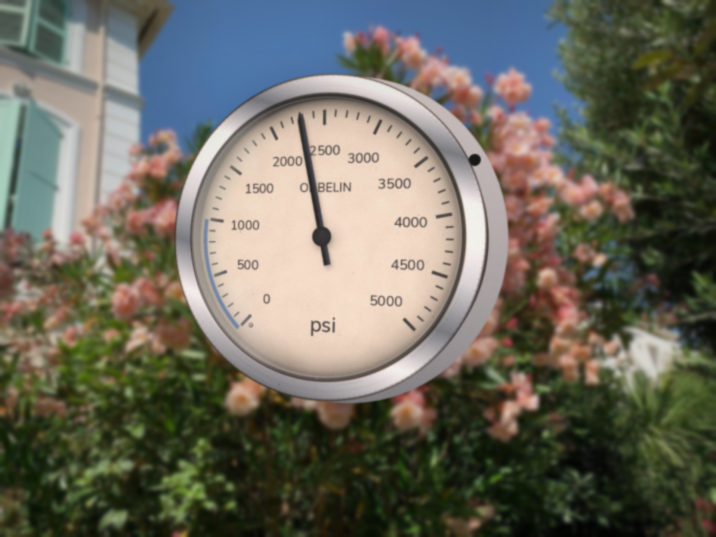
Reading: 2300 psi
